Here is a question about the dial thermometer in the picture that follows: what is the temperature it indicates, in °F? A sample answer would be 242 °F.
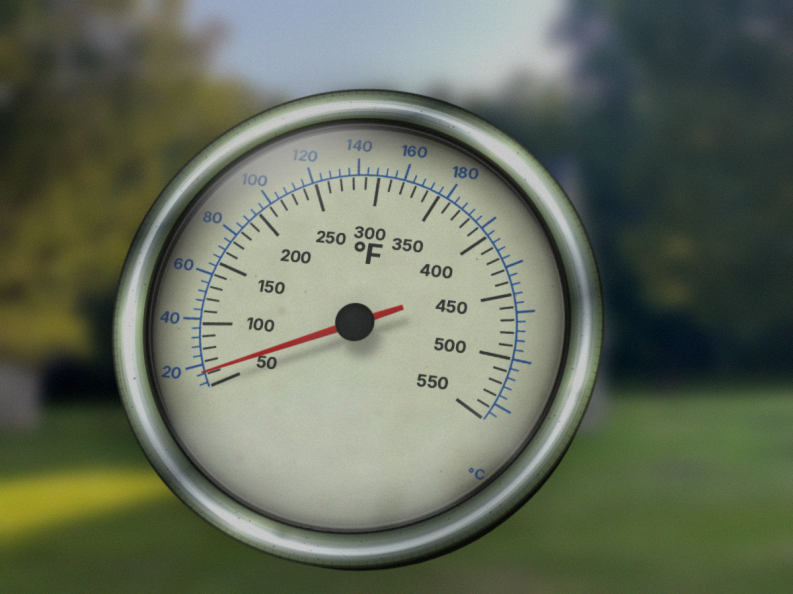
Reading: 60 °F
